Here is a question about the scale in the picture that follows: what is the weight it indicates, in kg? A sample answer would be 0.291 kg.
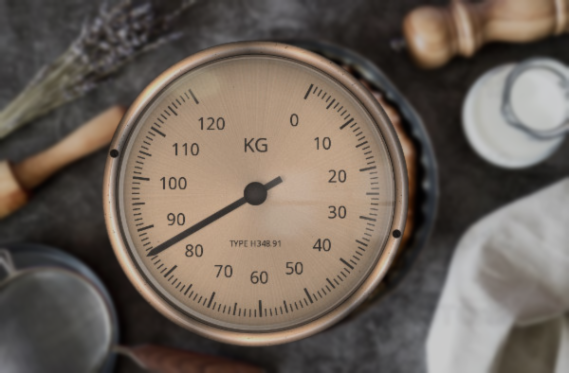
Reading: 85 kg
